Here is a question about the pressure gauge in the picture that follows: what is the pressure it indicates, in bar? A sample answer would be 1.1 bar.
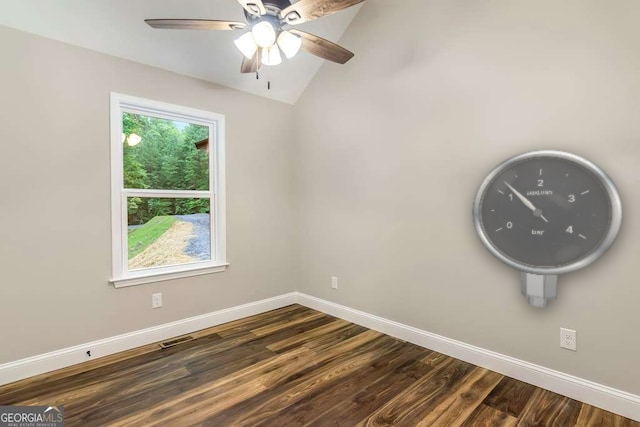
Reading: 1.25 bar
